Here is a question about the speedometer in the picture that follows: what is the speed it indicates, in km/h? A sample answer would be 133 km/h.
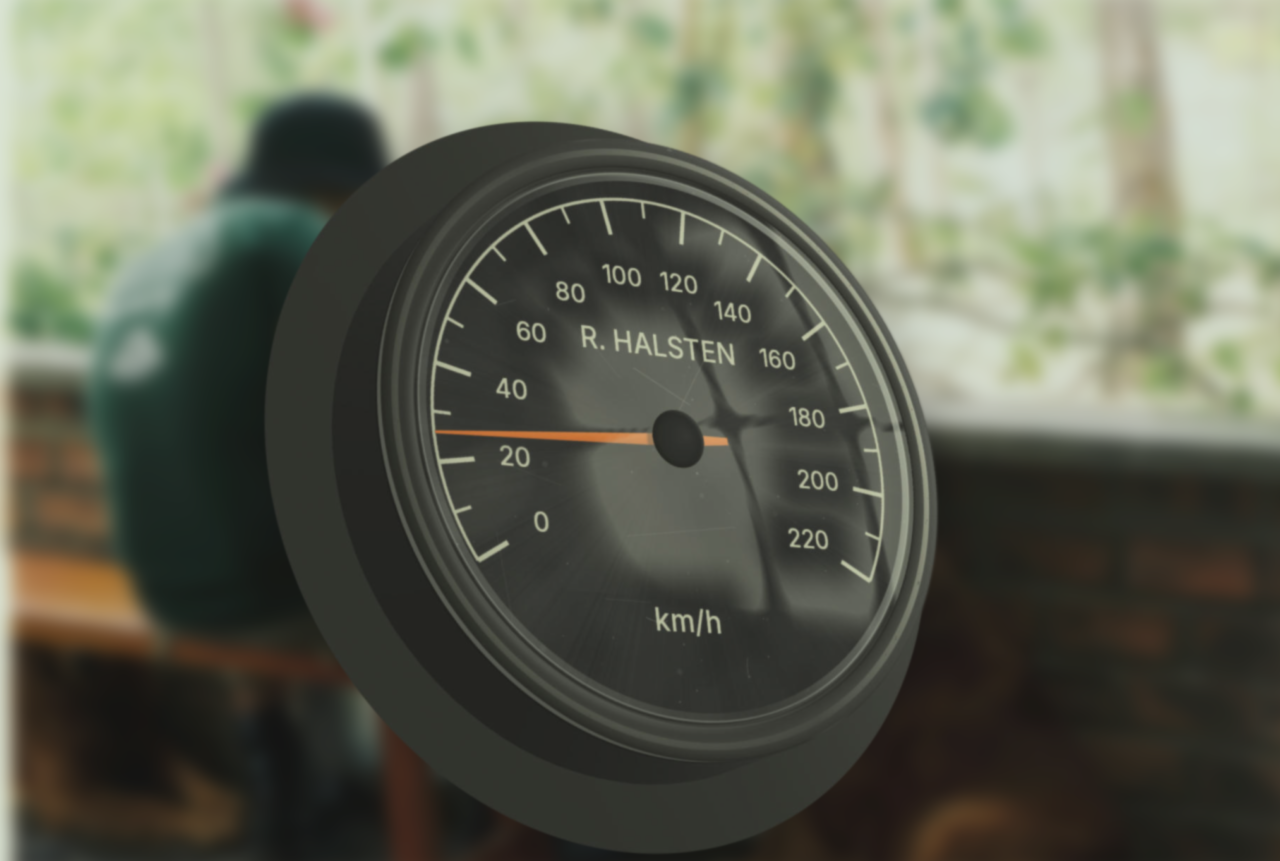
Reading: 25 km/h
